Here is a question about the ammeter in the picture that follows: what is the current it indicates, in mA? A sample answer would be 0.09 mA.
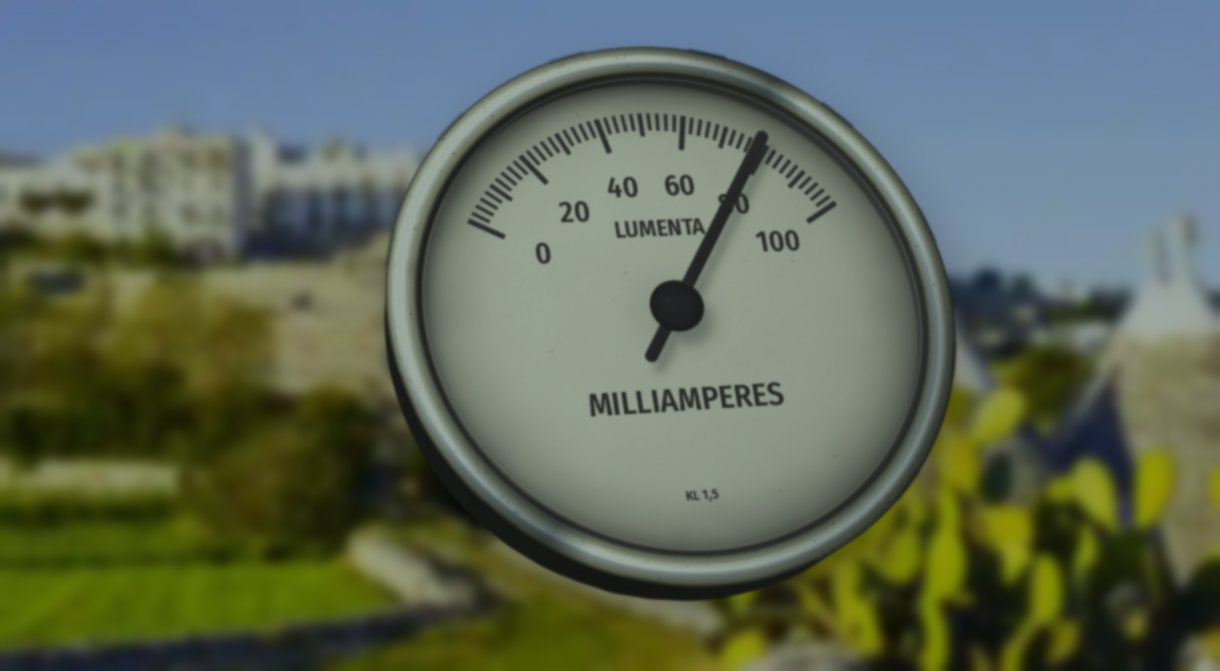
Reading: 78 mA
